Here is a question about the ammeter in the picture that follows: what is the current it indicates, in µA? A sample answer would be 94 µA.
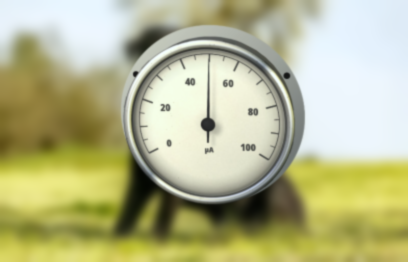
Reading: 50 µA
